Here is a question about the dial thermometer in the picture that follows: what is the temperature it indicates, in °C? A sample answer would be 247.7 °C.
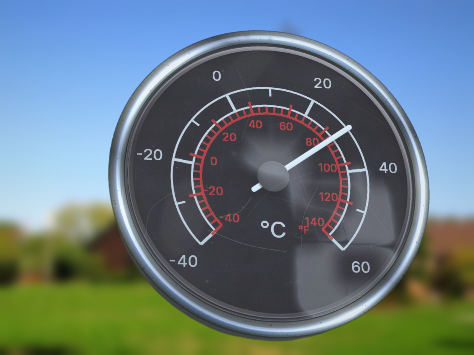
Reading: 30 °C
